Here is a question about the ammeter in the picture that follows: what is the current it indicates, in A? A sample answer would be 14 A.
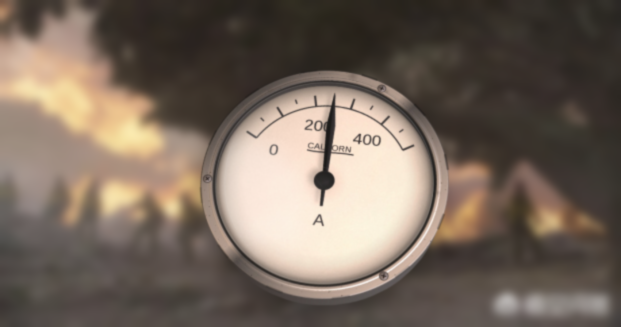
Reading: 250 A
